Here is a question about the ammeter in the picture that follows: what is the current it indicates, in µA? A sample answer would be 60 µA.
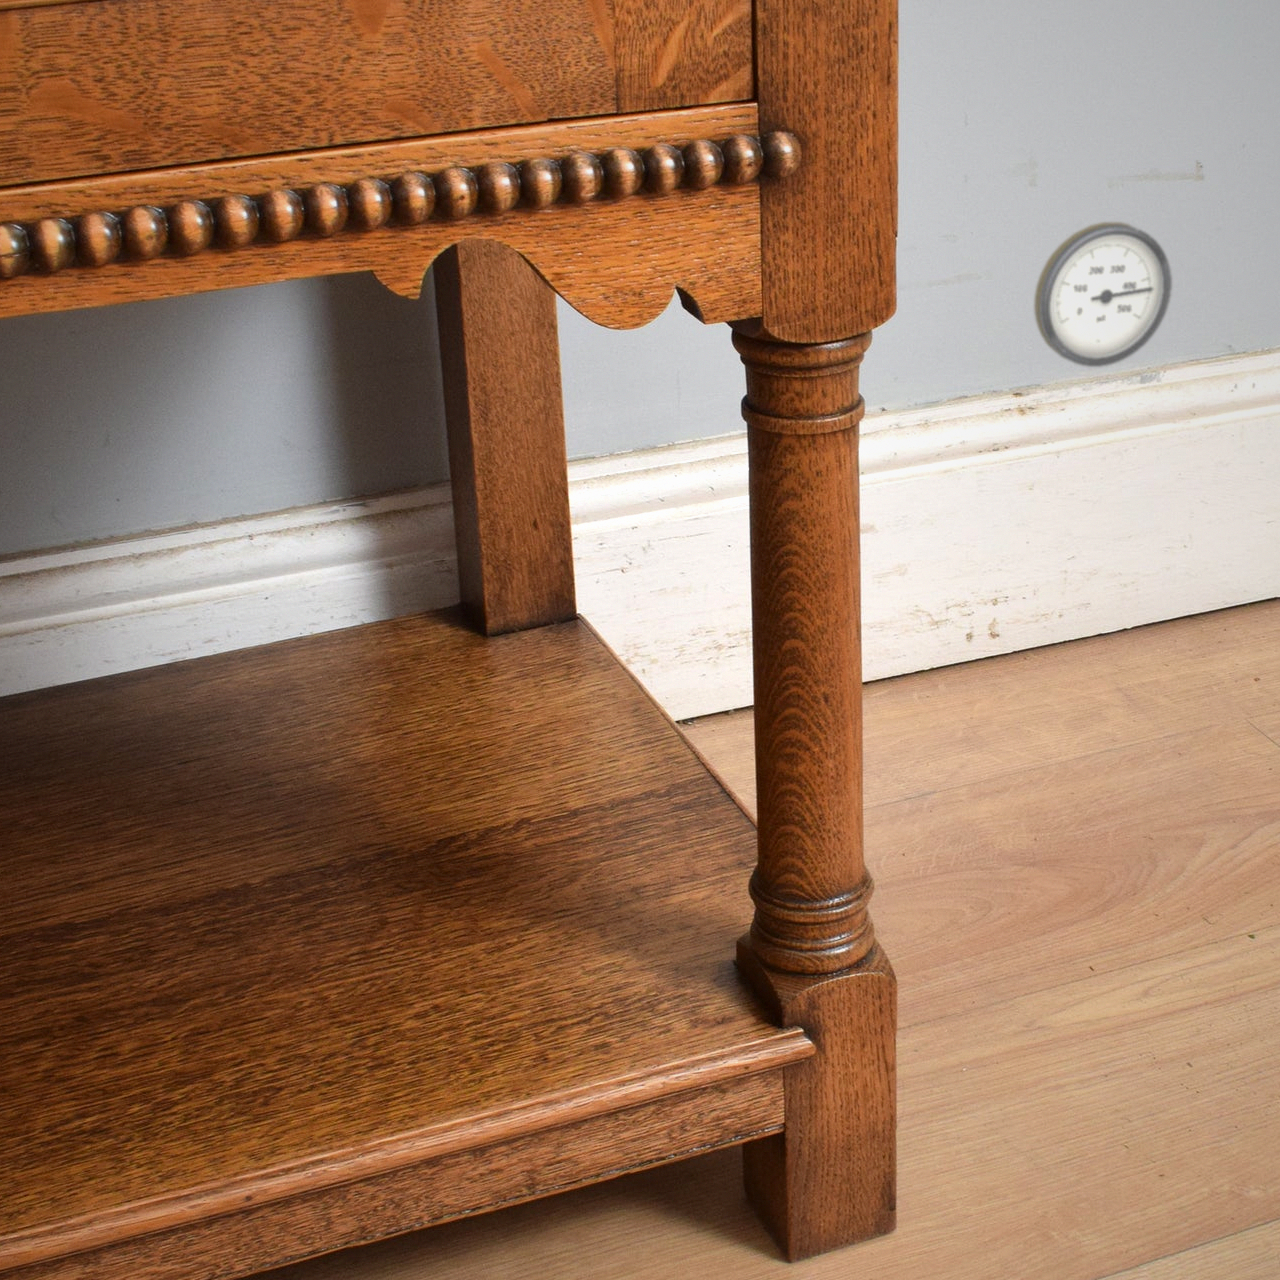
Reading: 425 µA
